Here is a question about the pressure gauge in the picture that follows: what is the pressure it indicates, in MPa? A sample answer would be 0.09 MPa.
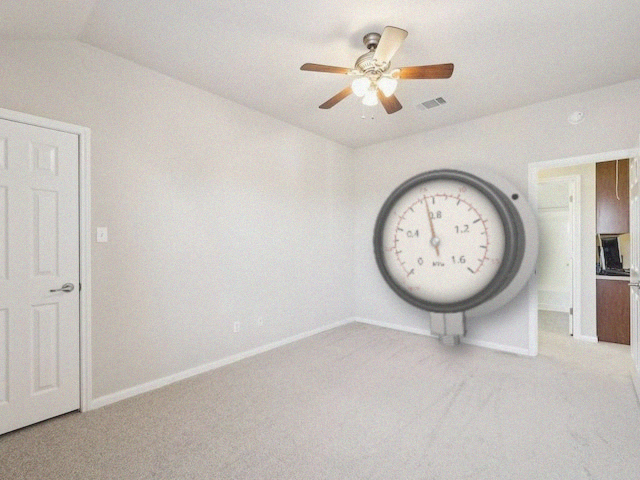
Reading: 0.75 MPa
